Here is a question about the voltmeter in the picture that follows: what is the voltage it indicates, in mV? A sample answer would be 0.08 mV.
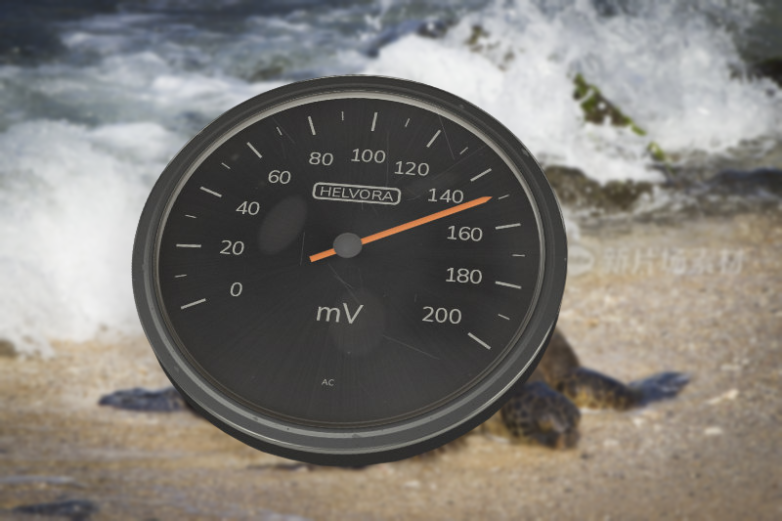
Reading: 150 mV
